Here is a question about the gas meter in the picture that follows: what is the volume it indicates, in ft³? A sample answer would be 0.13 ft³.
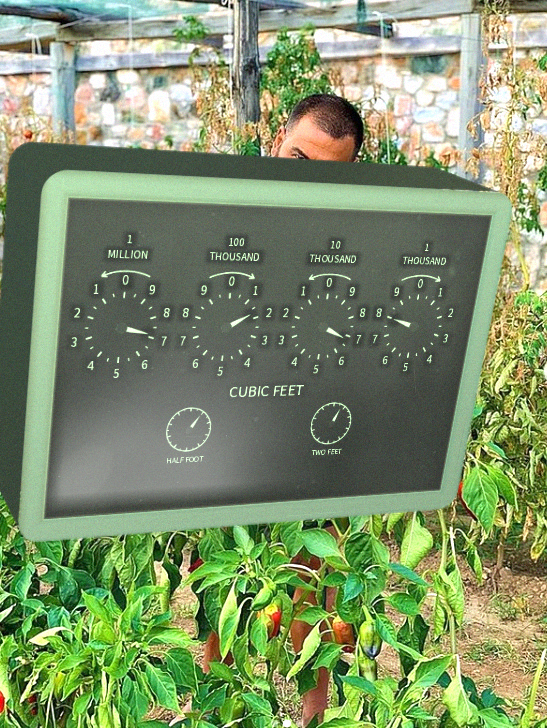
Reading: 716800 ft³
